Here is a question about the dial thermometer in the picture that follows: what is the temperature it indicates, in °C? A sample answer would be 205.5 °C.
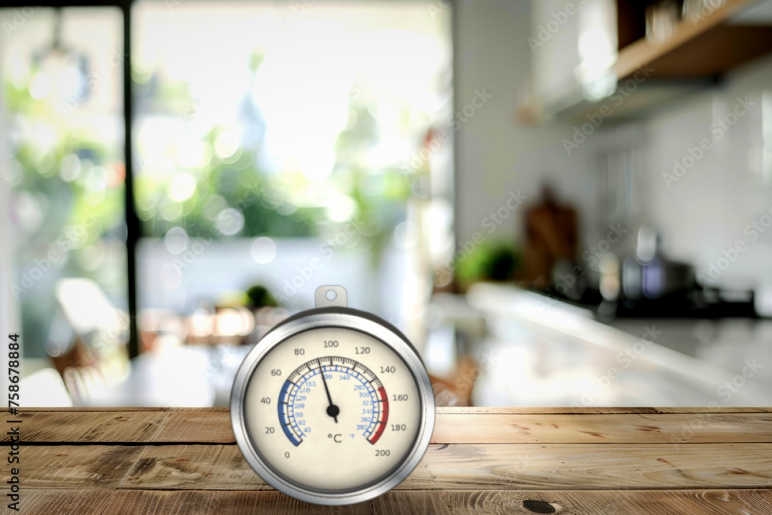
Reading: 90 °C
